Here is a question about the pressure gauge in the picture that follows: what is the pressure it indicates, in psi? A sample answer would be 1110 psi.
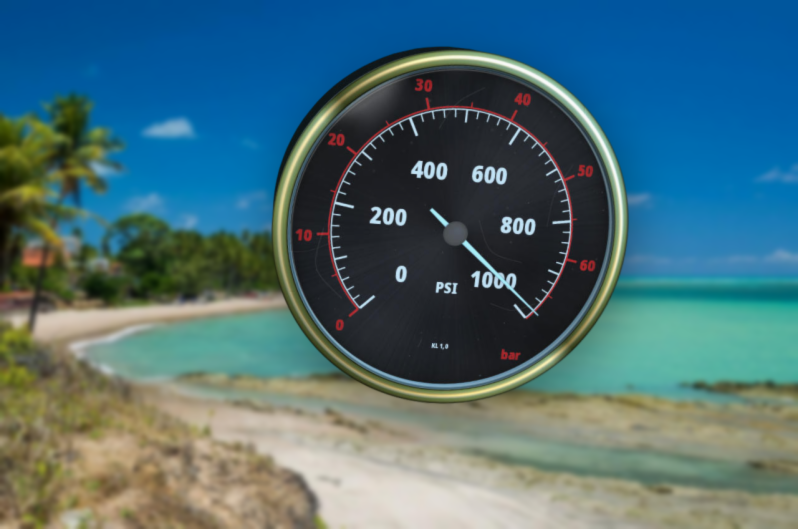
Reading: 980 psi
